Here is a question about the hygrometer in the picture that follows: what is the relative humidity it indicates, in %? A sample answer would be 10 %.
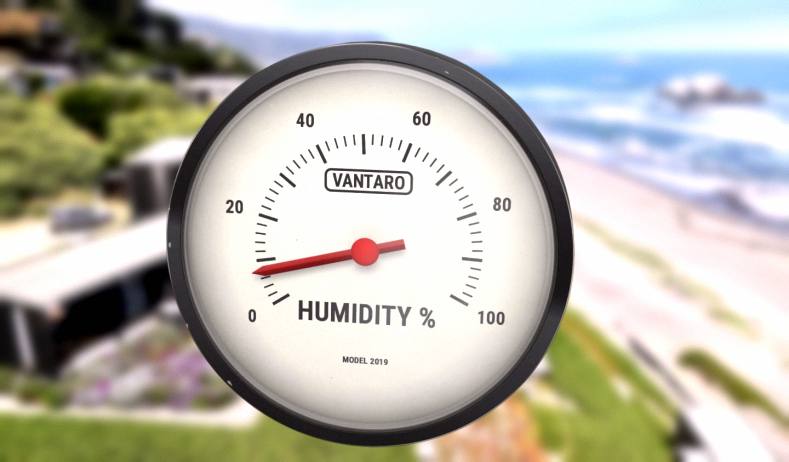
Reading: 8 %
